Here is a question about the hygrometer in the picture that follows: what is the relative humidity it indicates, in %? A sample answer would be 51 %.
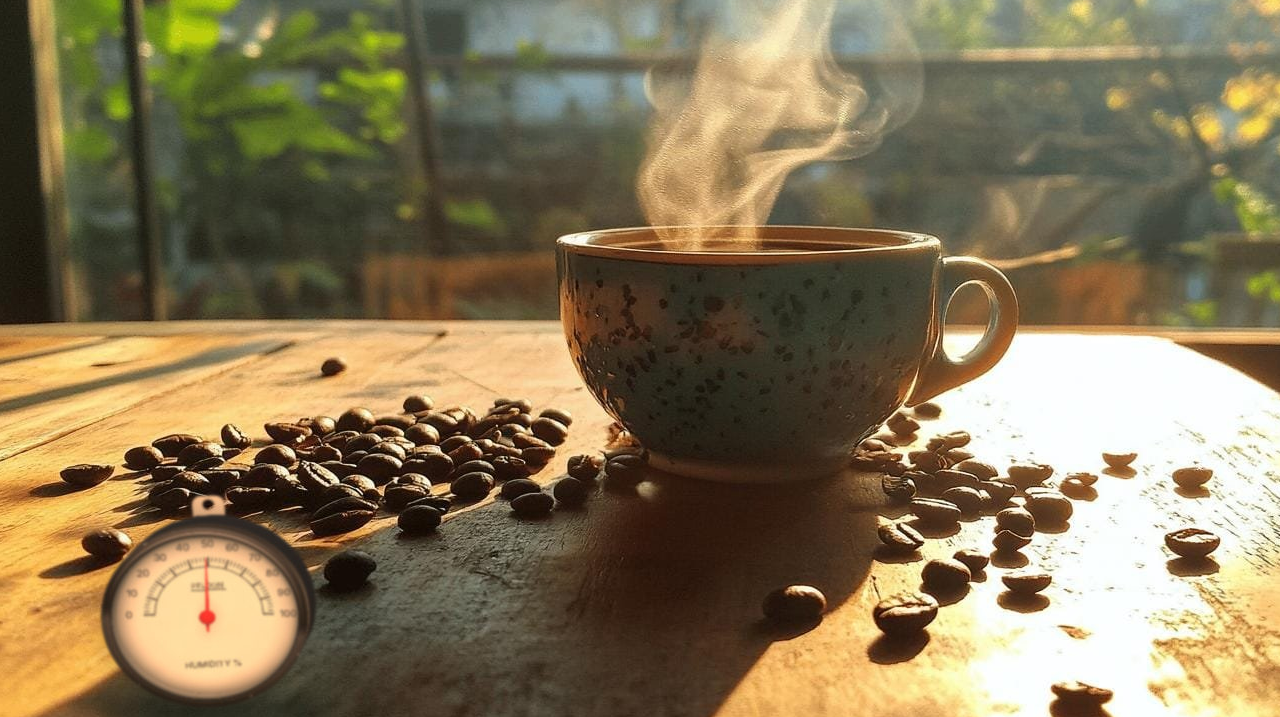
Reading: 50 %
